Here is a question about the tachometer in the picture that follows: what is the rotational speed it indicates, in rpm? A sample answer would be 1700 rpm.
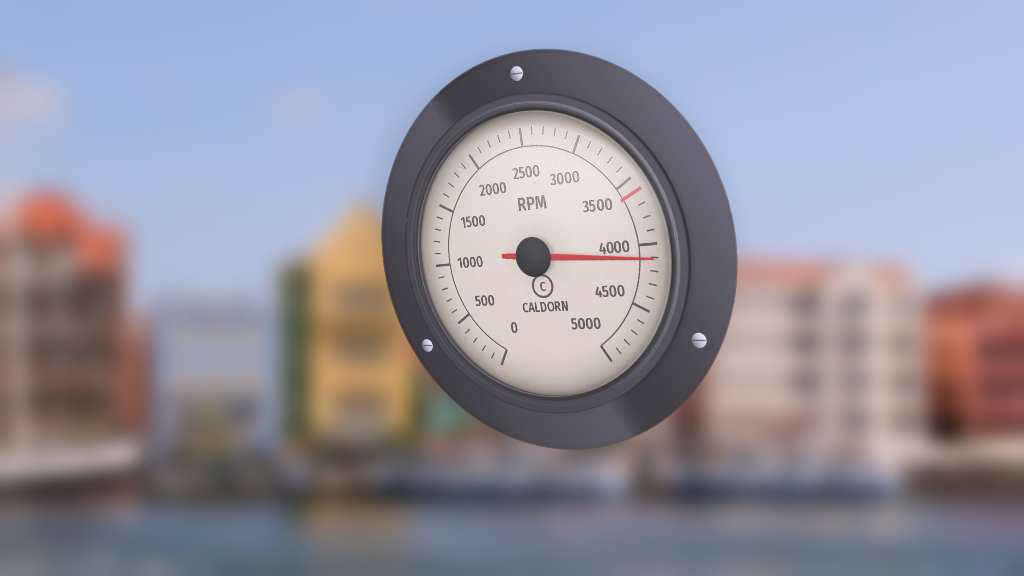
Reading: 4100 rpm
